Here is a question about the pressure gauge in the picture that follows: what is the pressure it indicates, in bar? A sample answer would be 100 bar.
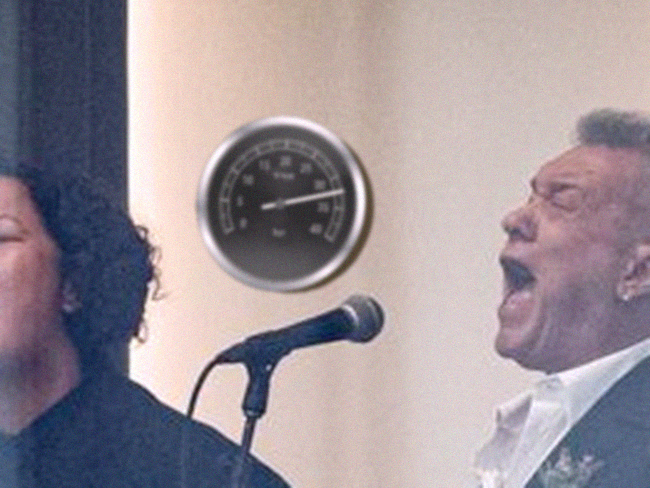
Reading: 32.5 bar
